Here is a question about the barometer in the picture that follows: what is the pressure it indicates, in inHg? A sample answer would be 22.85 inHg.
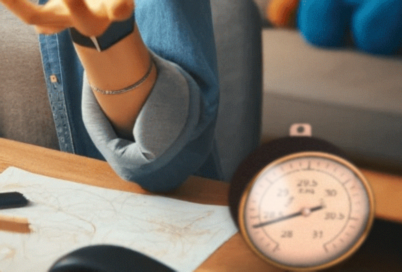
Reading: 28.4 inHg
